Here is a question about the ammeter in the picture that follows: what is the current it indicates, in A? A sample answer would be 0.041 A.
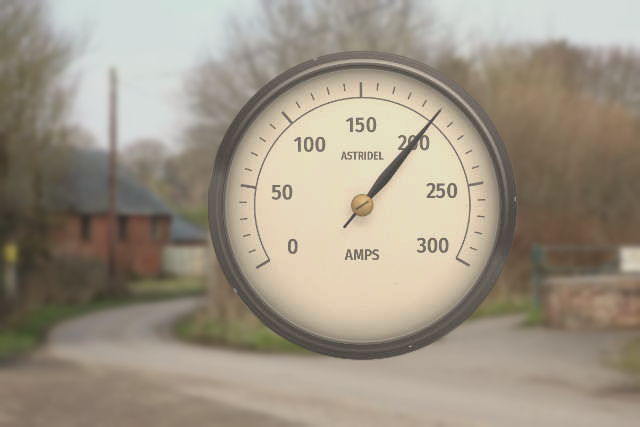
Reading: 200 A
